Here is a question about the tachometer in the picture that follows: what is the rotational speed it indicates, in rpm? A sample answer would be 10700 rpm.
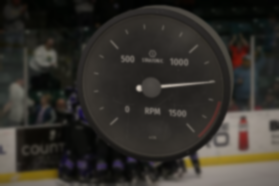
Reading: 1200 rpm
